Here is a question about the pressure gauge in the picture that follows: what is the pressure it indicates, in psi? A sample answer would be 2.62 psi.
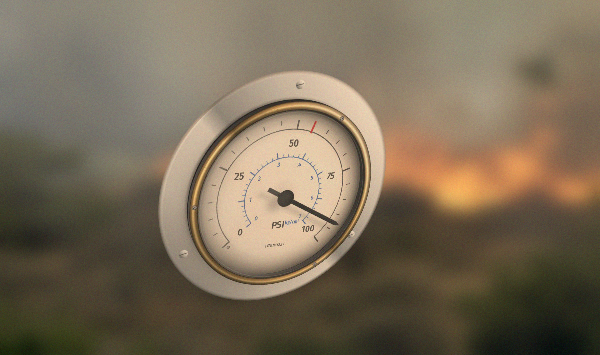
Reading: 92.5 psi
